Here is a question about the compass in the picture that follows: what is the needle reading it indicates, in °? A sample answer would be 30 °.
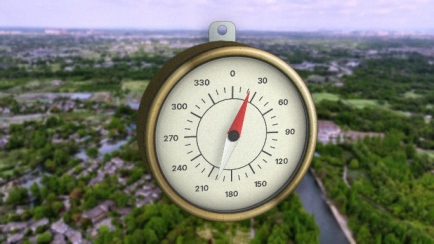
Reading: 20 °
